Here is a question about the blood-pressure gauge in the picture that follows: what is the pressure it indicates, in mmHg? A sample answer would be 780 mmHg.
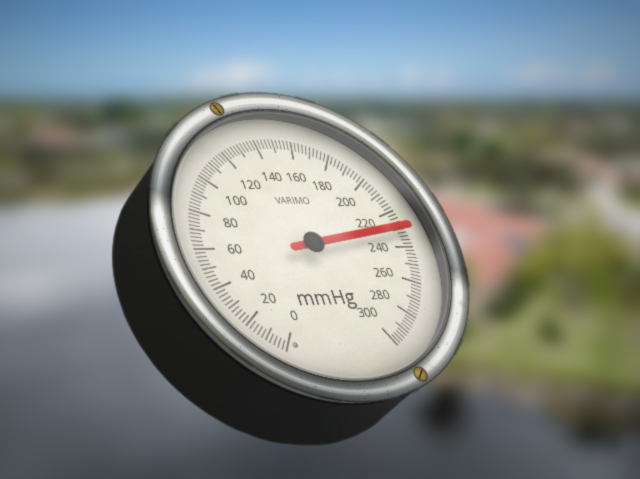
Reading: 230 mmHg
